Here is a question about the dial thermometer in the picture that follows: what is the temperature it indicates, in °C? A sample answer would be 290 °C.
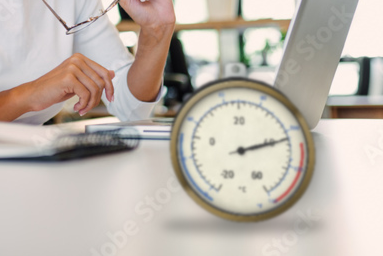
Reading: 40 °C
